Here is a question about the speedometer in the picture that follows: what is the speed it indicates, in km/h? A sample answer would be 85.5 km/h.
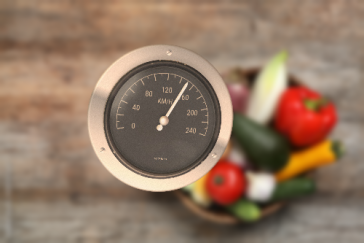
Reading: 150 km/h
